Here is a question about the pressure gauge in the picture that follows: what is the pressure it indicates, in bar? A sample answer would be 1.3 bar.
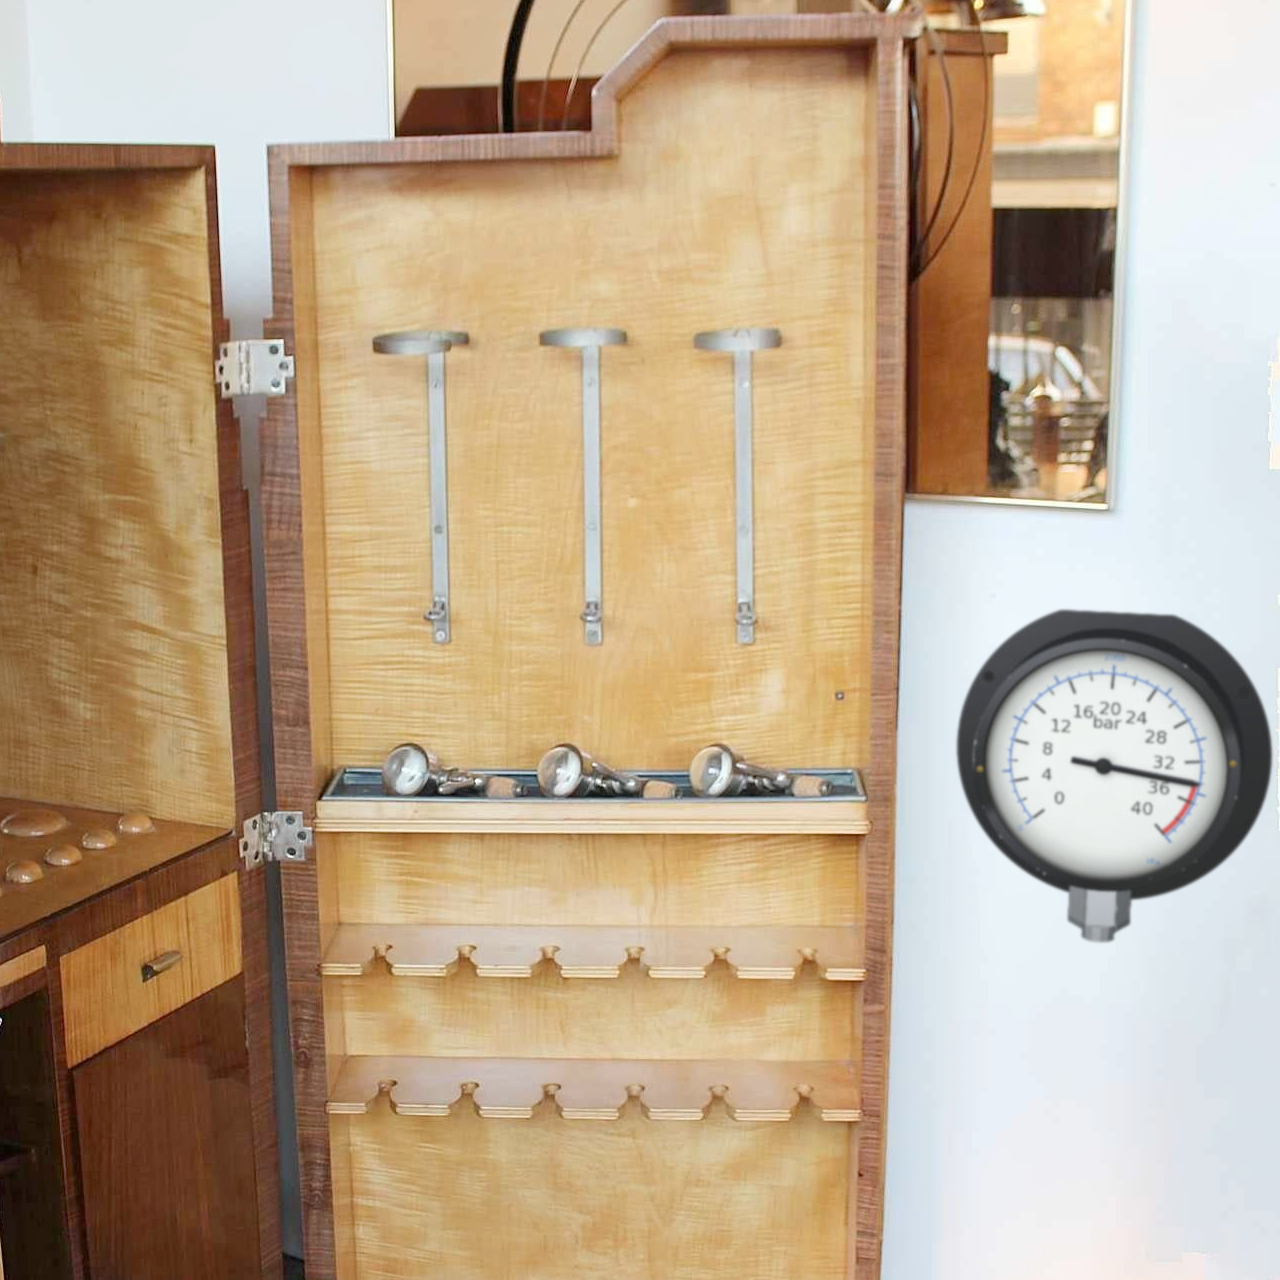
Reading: 34 bar
